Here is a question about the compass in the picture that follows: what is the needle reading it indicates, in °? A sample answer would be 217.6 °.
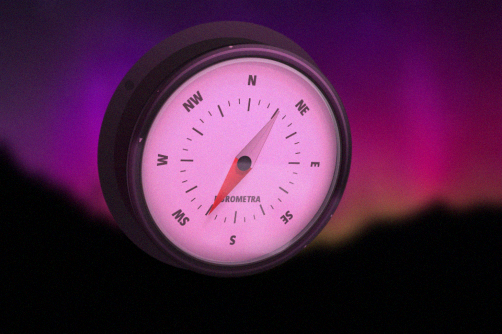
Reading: 210 °
